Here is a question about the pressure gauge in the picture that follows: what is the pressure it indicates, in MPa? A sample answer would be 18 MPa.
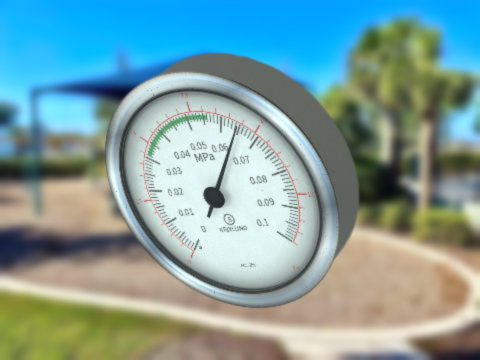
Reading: 0.065 MPa
